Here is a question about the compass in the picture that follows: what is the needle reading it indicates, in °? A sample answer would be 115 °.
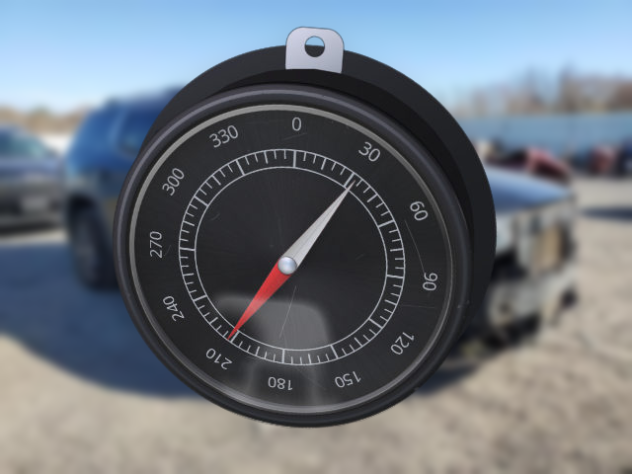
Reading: 212.5 °
